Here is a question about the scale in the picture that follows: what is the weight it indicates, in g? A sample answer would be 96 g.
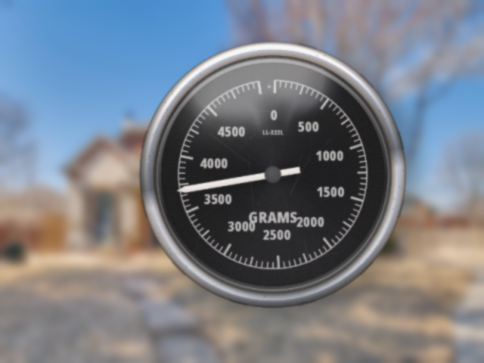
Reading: 3700 g
